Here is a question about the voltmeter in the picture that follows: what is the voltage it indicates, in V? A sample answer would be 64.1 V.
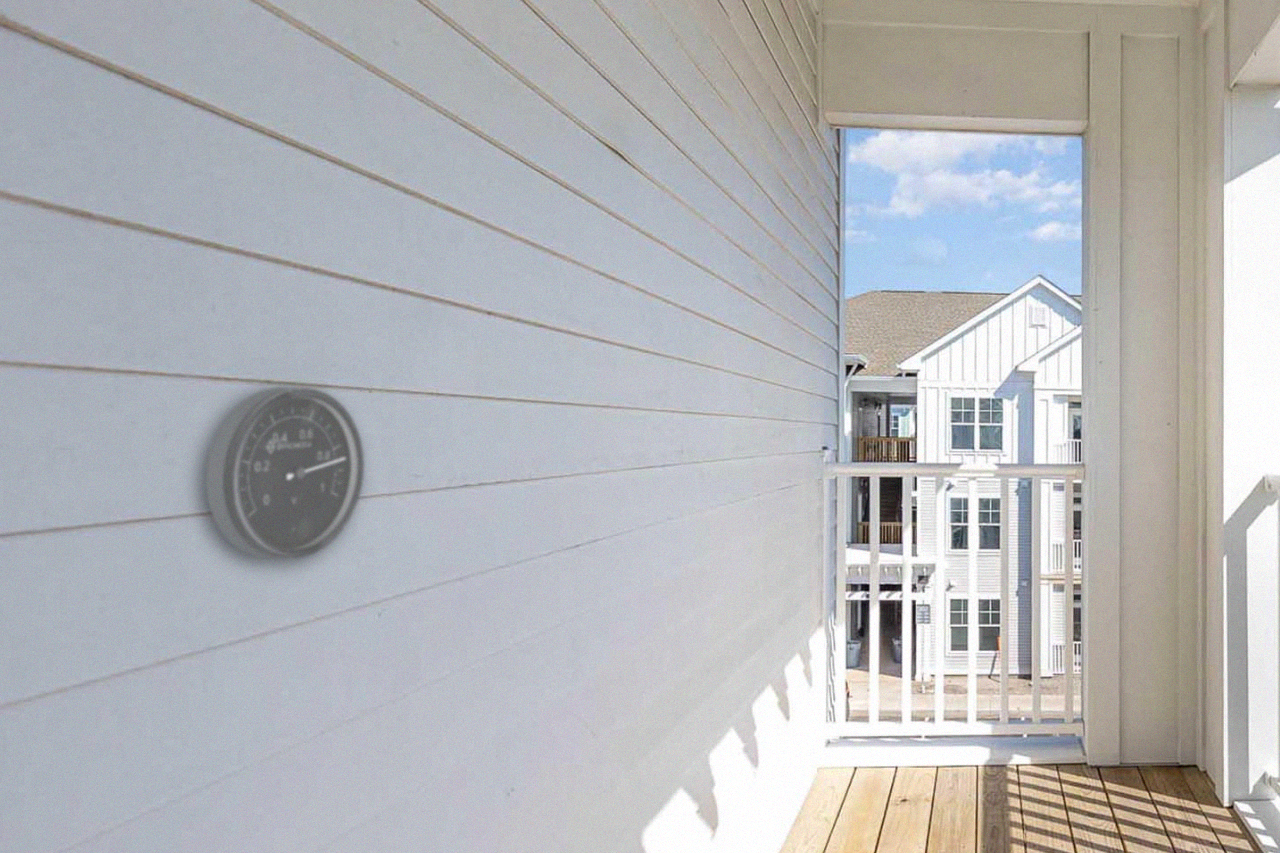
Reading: 0.85 V
